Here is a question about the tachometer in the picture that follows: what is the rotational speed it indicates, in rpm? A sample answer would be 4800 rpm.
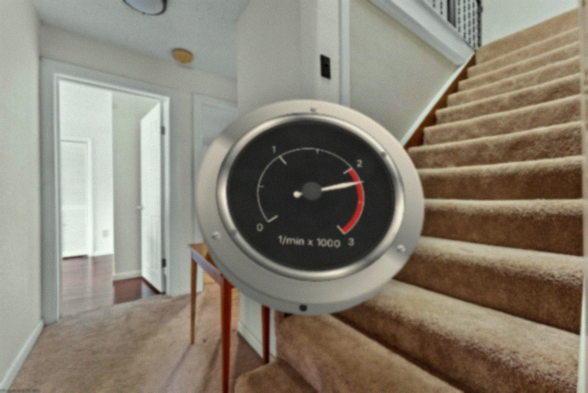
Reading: 2250 rpm
